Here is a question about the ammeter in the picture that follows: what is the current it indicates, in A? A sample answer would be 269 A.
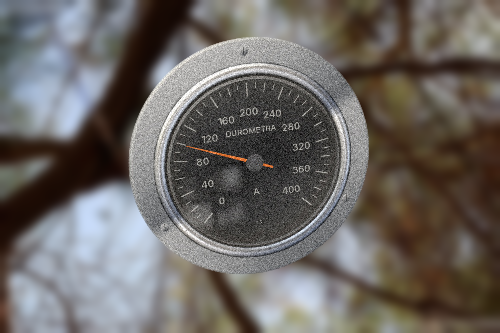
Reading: 100 A
